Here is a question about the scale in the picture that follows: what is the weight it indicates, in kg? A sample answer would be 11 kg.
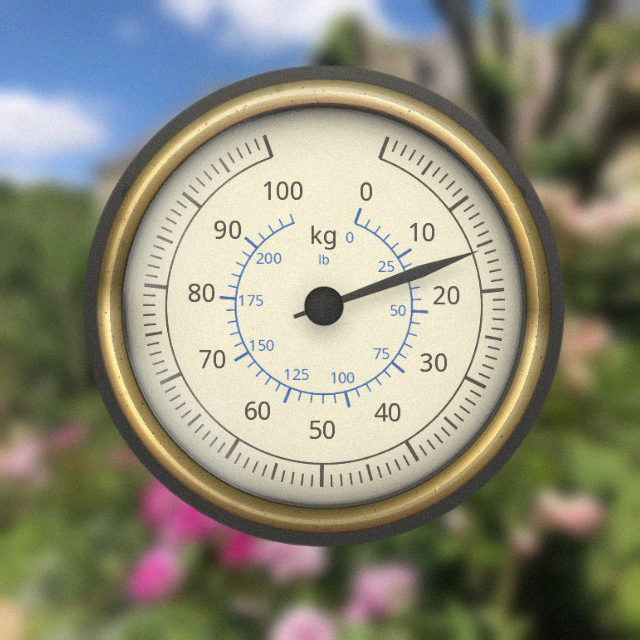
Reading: 15.5 kg
